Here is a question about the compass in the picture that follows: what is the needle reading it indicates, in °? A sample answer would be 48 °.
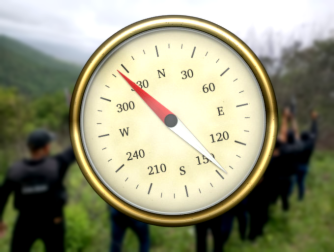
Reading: 325 °
